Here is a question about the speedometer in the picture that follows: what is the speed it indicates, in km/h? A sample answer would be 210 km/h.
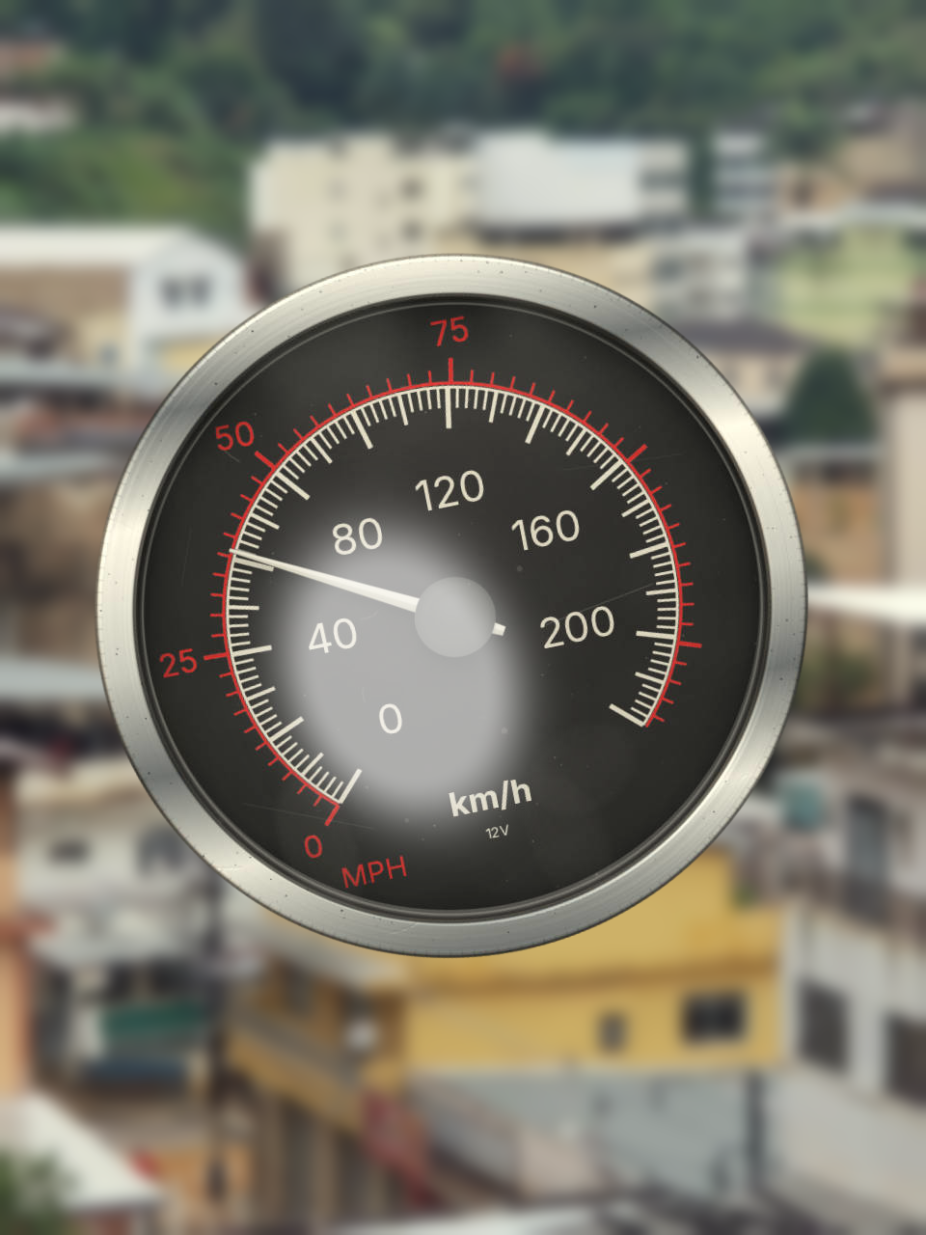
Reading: 62 km/h
